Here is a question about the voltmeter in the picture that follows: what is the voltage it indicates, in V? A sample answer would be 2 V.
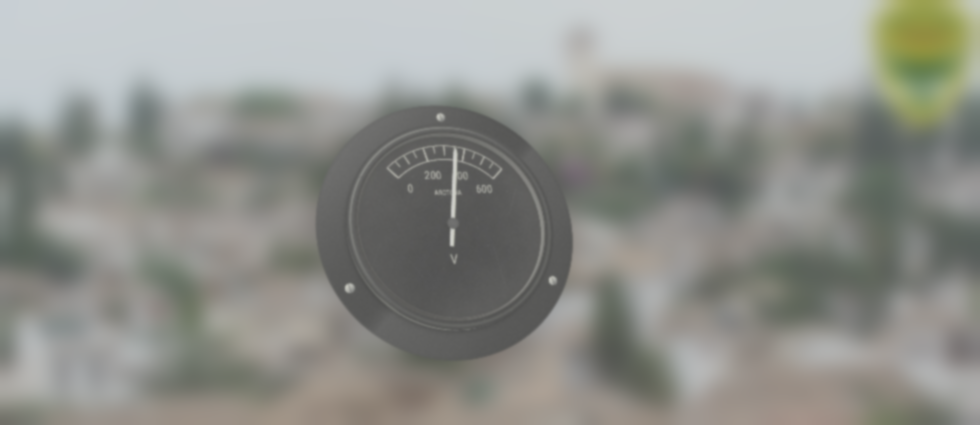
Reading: 350 V
